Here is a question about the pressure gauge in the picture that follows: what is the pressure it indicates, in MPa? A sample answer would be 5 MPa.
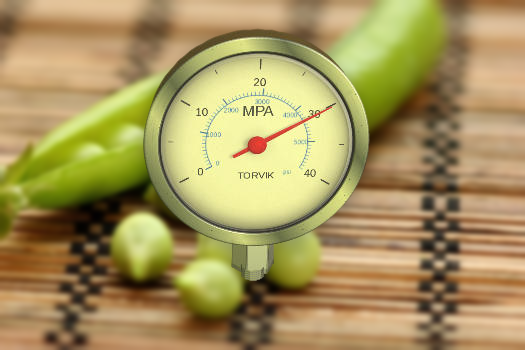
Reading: 30 MPa
